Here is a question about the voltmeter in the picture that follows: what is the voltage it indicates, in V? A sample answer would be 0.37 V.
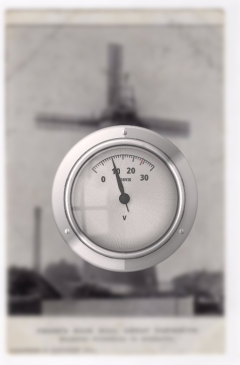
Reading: 10 V
